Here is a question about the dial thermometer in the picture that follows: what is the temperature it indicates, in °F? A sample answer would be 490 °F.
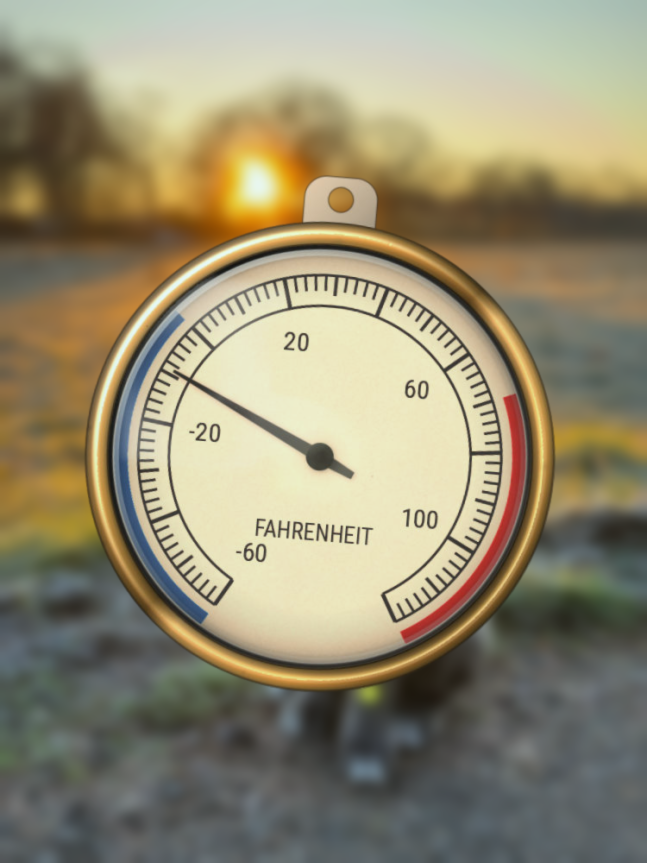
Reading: -9 °F
